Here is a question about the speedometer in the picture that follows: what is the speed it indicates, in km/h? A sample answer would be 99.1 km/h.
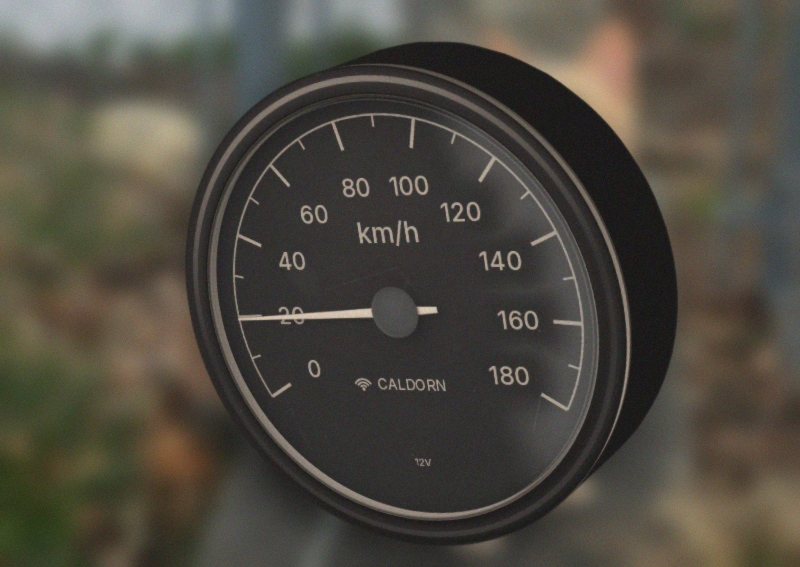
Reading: 20 km/h
